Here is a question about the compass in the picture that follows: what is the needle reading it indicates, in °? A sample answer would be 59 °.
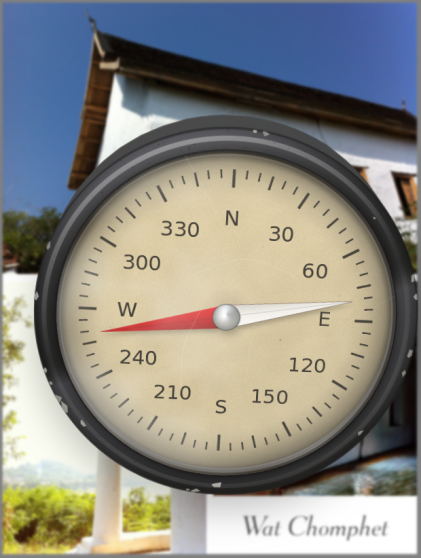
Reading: 260 °
